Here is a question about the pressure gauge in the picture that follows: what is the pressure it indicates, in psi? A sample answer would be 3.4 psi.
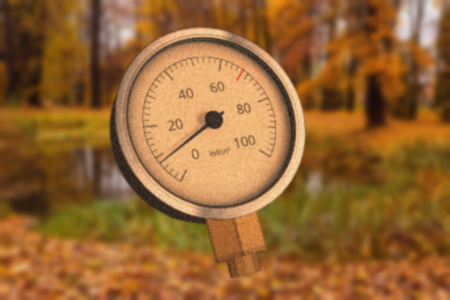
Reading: 8 psi
